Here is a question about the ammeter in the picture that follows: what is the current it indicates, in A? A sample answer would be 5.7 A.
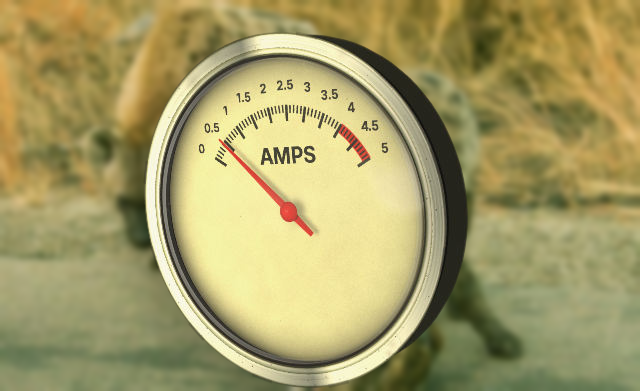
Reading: 0.5 A
